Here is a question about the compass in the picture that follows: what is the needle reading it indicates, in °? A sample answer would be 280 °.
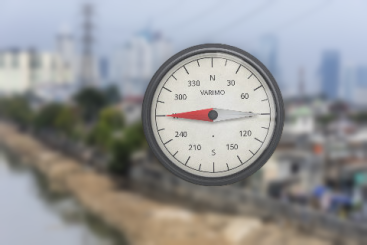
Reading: 270 °
